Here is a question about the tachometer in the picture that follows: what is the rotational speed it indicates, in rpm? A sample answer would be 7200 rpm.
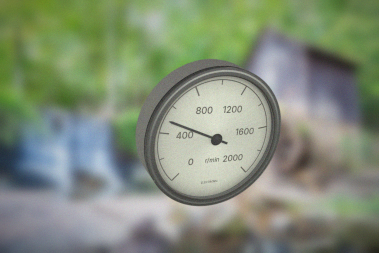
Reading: 500 rpm
